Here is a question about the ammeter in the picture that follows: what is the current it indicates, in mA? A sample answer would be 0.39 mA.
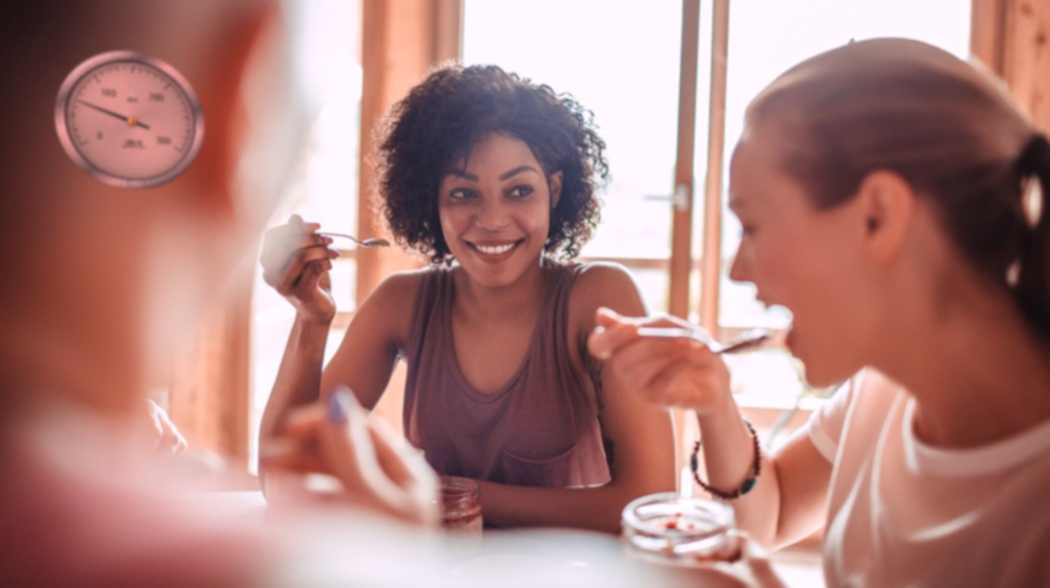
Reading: 60 mA
